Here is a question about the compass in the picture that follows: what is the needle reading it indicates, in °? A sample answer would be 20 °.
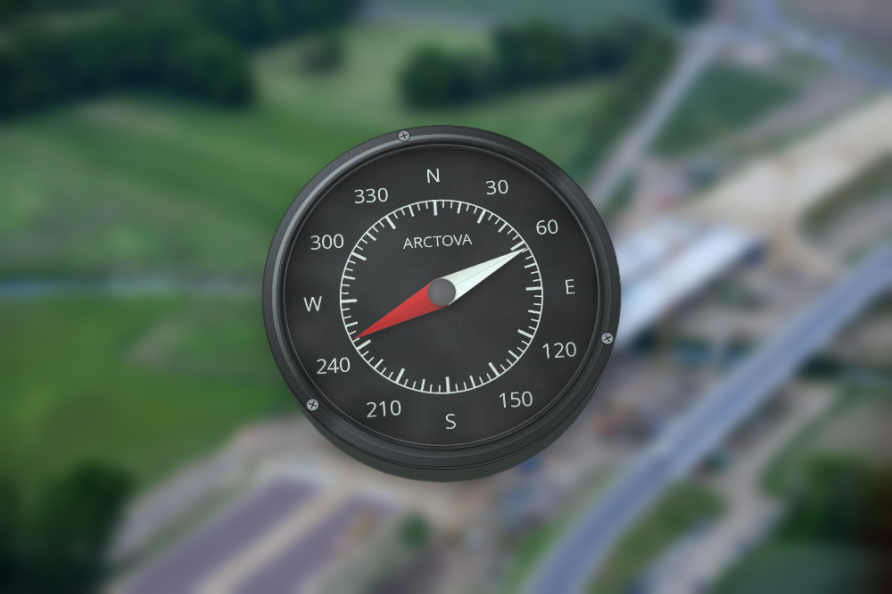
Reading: 245 °
